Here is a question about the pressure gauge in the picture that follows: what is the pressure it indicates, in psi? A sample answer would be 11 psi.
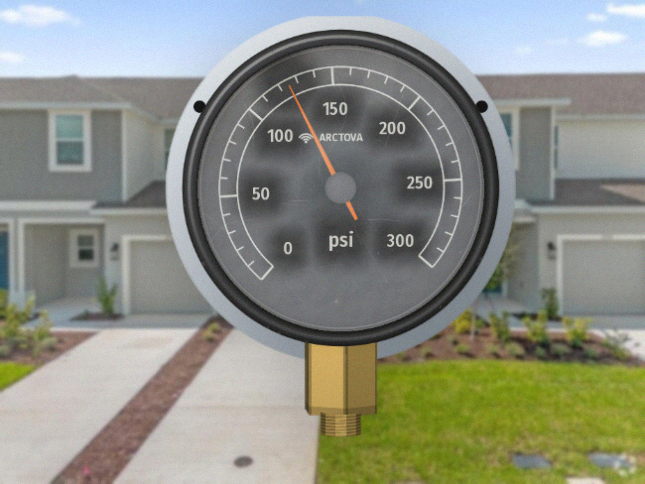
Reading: 125 psi
